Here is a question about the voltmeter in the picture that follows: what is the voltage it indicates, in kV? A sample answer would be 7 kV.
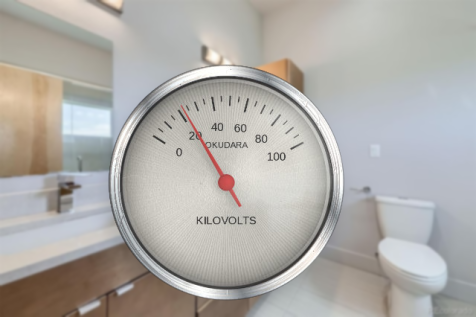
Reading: 22.5 kV
